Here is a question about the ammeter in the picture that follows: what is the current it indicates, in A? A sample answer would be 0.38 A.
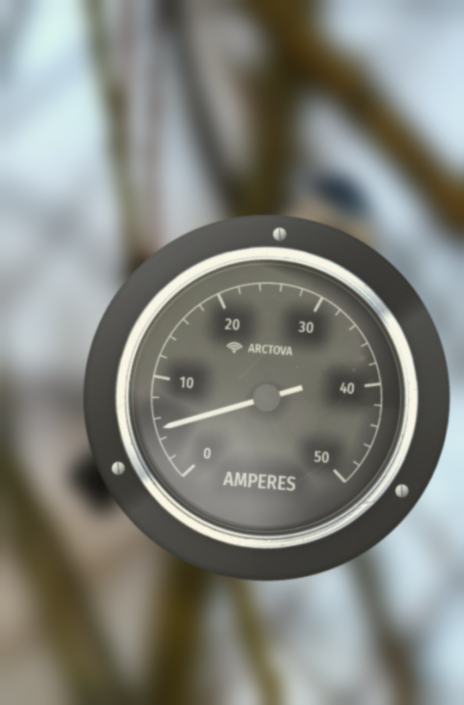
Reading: 5 A
